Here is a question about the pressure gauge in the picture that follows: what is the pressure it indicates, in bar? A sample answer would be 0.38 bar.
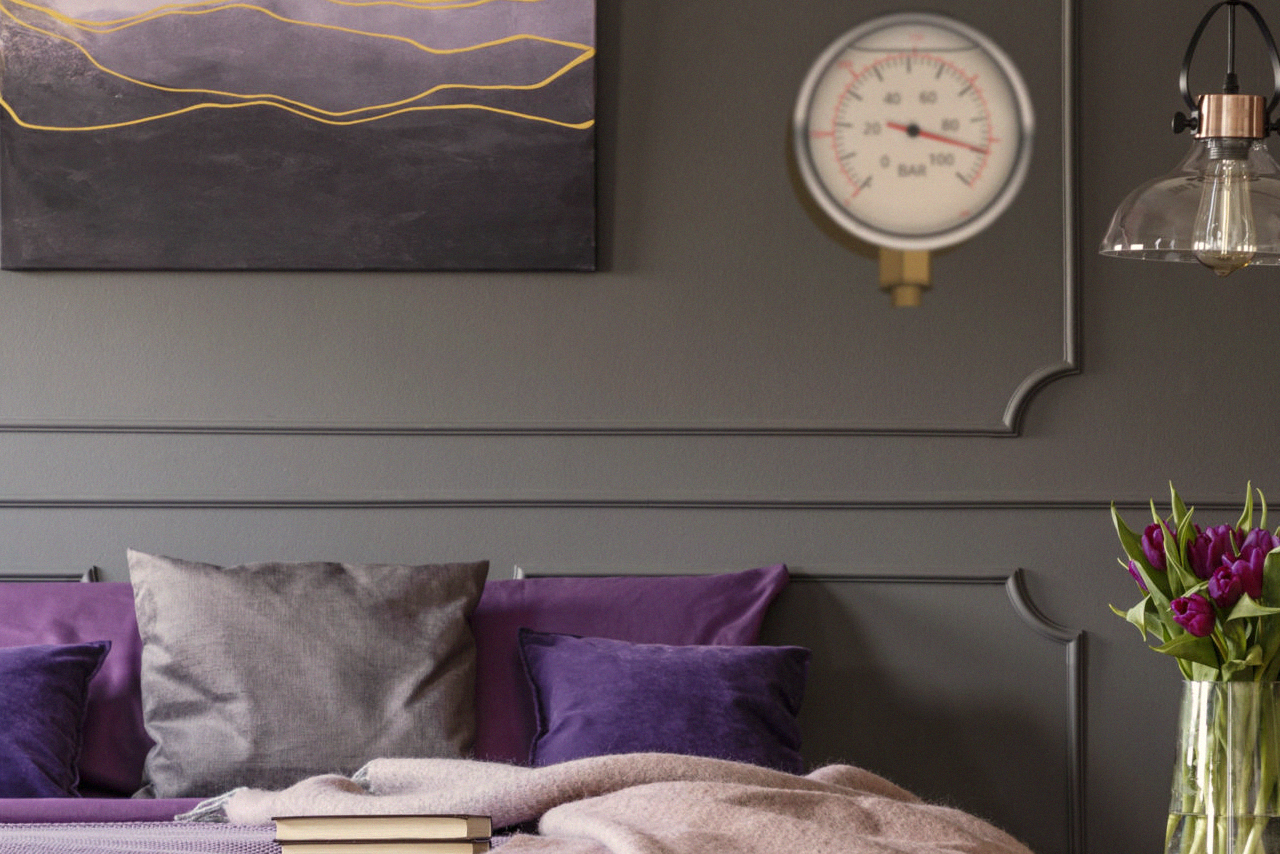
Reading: 90 bar
